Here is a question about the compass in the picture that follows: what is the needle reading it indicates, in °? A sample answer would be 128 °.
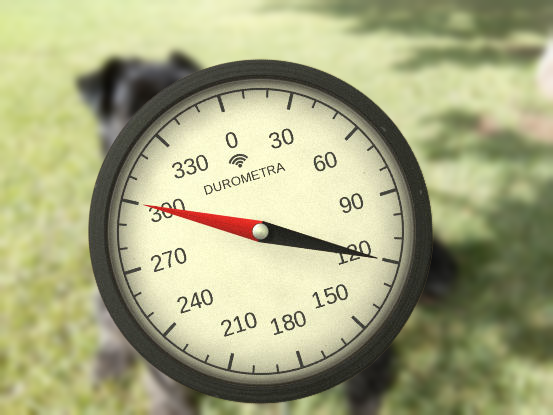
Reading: 300 °
